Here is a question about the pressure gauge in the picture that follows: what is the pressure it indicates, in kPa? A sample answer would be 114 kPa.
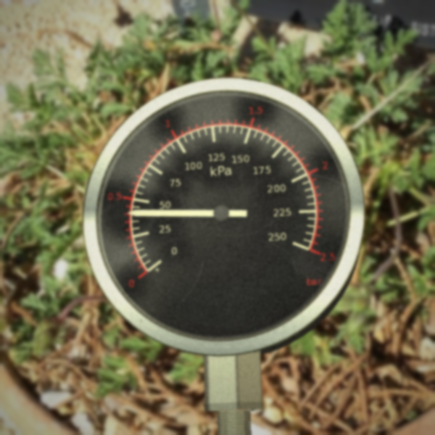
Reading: 40 kPa
